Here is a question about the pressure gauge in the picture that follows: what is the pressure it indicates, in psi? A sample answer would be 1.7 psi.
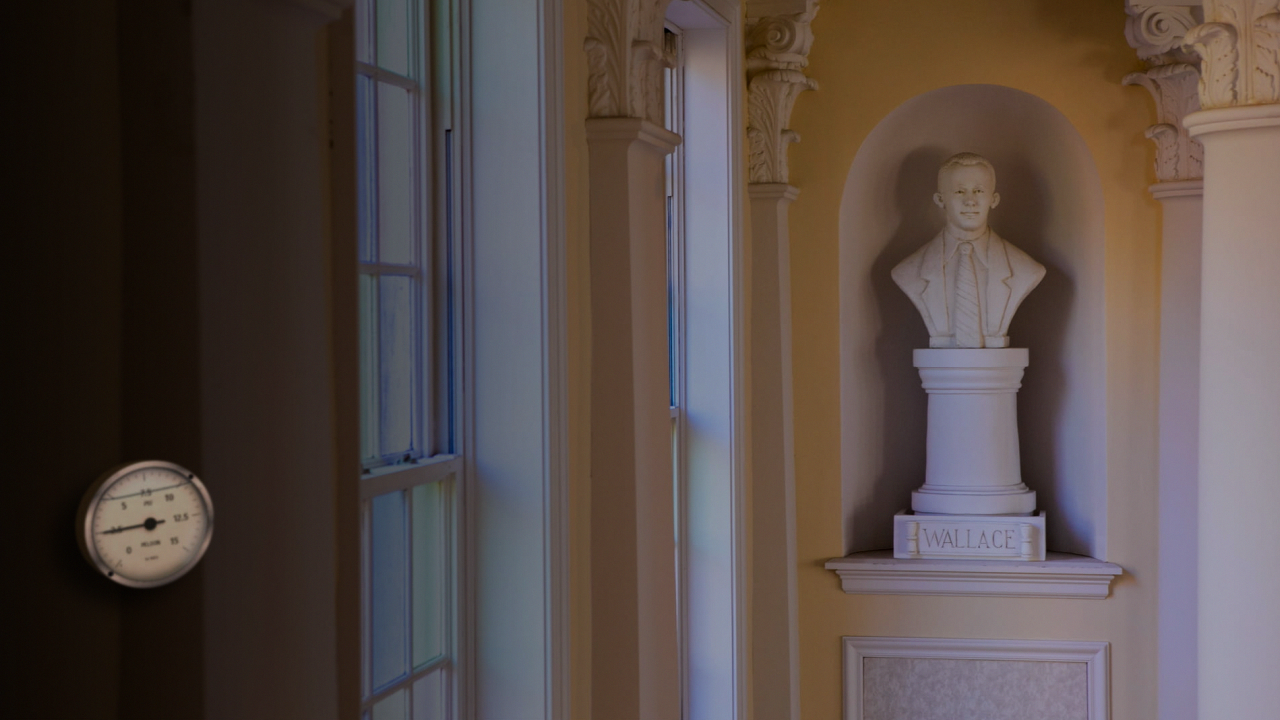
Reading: 2.5 psi
